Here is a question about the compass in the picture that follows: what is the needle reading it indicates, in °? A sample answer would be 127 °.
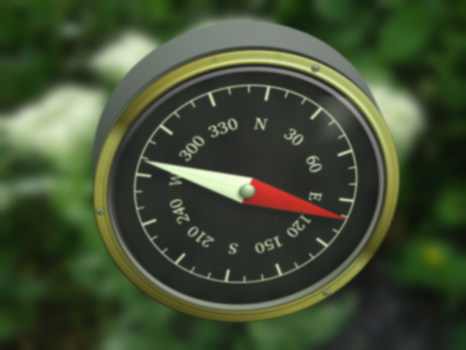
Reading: 100 °
